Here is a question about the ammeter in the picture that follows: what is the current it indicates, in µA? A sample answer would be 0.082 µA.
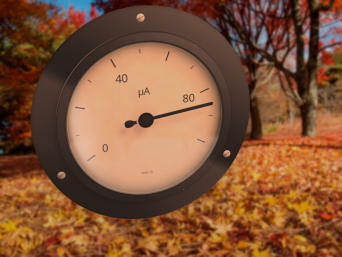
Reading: 85 µA
